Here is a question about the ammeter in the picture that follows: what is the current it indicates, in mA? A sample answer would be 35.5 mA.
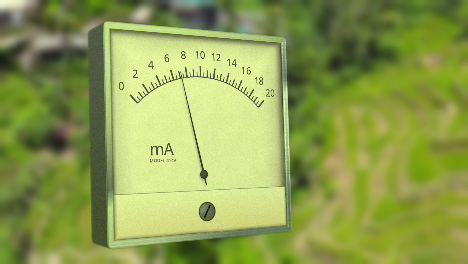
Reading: 7 mA
